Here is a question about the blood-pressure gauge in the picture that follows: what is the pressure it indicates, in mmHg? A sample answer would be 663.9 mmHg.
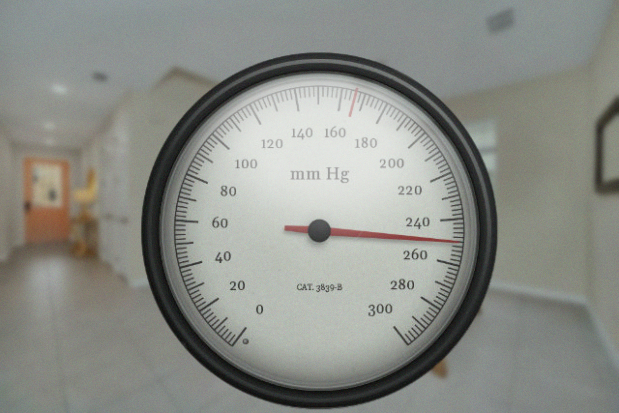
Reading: 250 mmHg
